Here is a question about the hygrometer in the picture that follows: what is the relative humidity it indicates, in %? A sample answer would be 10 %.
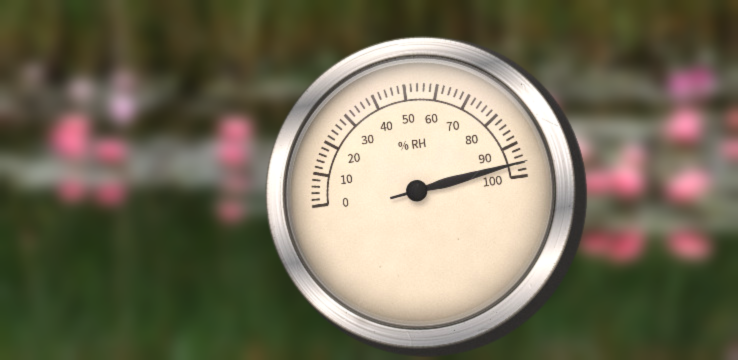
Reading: 96 %
